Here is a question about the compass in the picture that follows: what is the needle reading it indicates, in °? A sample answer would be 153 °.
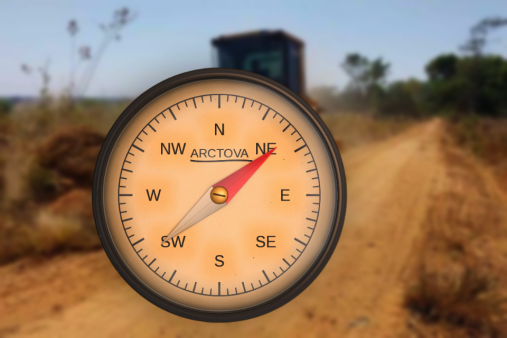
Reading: 50 °
